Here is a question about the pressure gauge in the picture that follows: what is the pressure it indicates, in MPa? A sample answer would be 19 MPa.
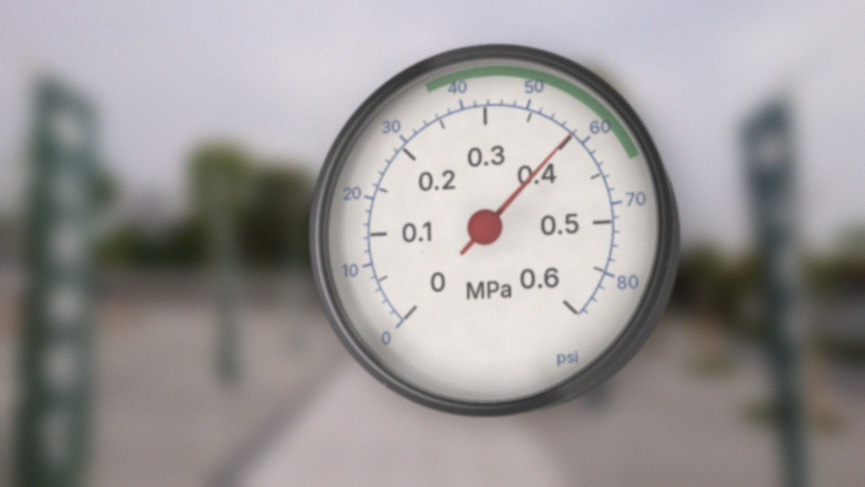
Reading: 0.4 MPa
